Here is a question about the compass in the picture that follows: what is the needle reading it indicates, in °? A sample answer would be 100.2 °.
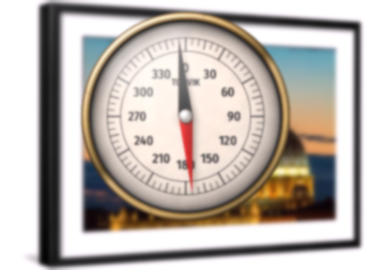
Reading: 175 °
